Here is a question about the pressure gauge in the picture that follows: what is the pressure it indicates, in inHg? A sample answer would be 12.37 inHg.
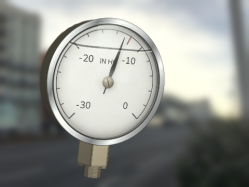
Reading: -13 inHg
